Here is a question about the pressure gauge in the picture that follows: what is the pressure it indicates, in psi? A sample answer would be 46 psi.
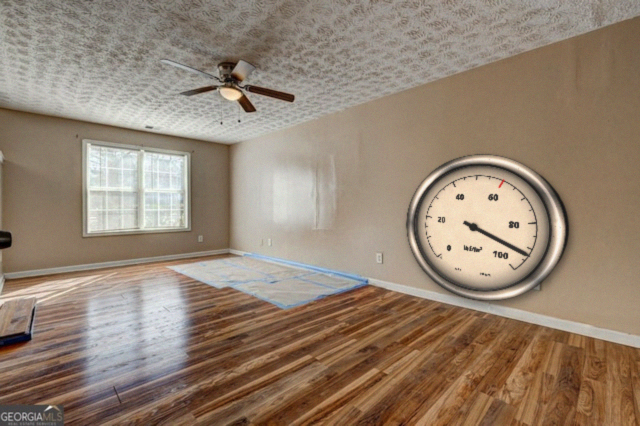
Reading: 92.5 psi
